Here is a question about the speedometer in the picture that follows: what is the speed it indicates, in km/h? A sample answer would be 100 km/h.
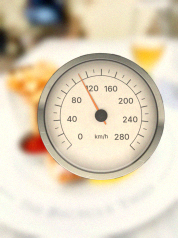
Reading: 110 km/h
